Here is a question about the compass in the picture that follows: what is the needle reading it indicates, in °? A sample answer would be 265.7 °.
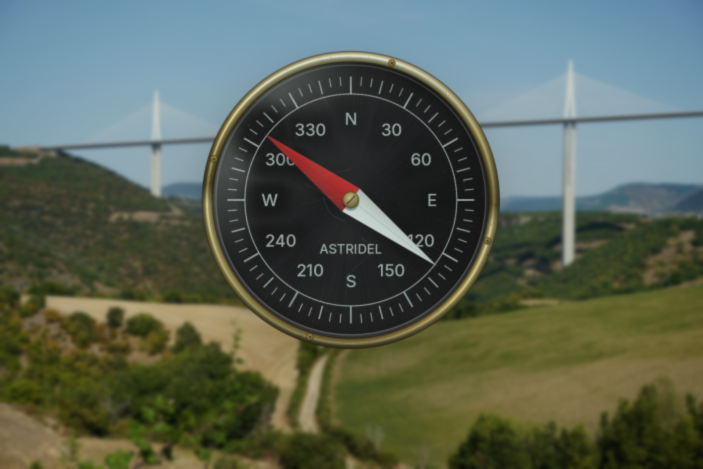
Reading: 307.5 °
